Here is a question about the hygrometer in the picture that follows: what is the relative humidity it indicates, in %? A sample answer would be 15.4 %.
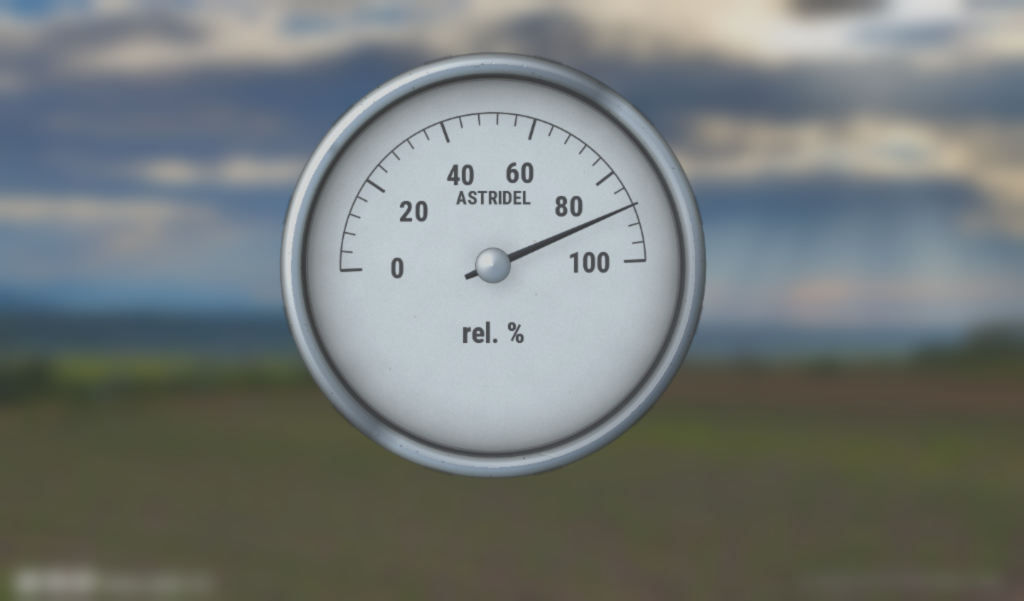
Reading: 88 %
